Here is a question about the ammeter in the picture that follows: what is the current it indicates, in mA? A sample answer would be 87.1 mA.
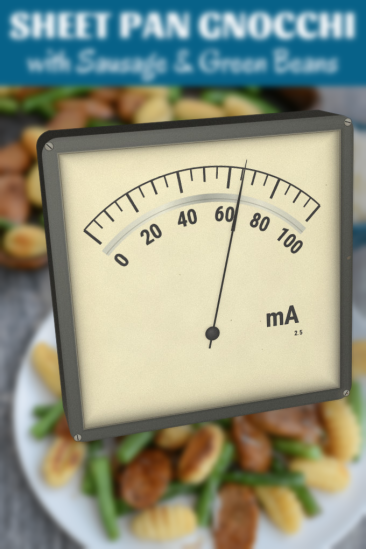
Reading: 65 mA
